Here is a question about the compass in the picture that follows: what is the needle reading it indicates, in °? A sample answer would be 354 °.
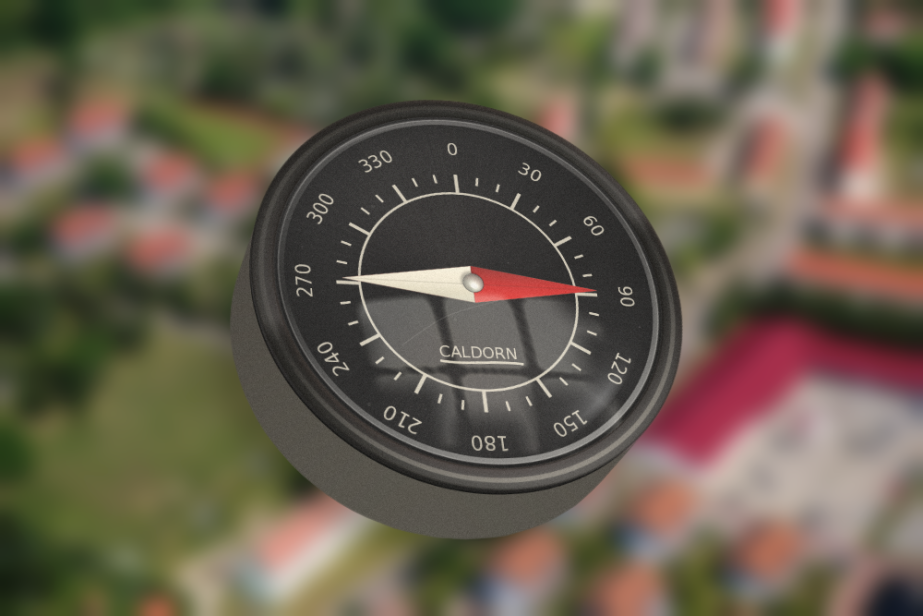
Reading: 90 °
